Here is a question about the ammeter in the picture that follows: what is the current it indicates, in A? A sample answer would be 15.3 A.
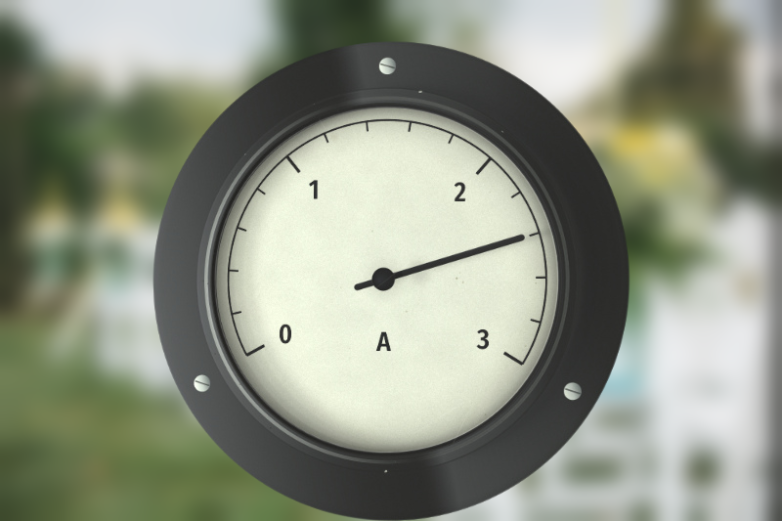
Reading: 2.4 A
